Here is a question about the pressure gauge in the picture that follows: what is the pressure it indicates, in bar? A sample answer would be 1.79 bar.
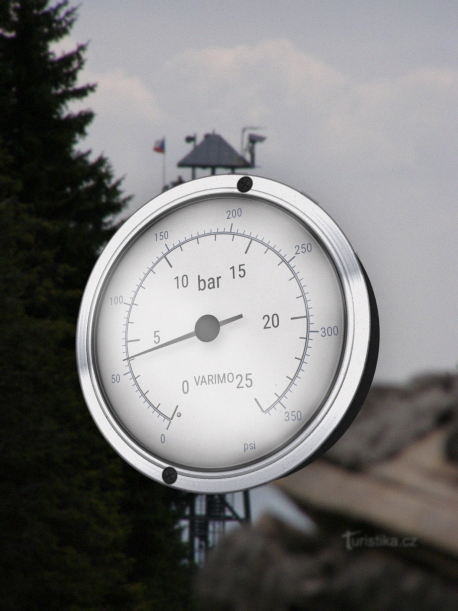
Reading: 4 bar
